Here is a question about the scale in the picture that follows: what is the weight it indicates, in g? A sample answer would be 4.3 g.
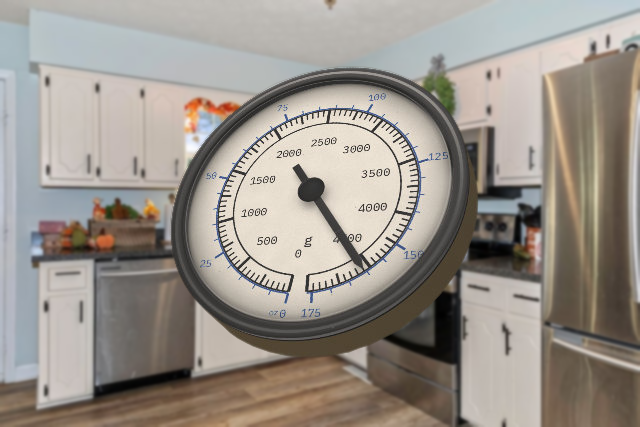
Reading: 4550 g
